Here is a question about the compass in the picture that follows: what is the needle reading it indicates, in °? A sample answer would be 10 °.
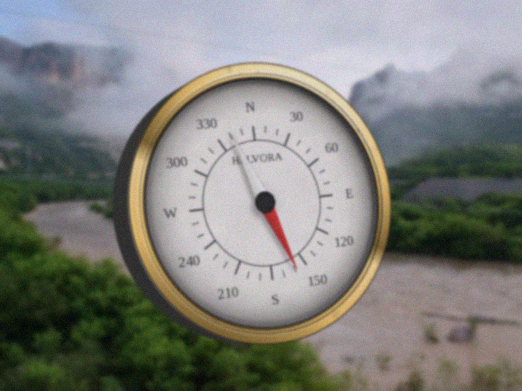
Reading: 160 °
